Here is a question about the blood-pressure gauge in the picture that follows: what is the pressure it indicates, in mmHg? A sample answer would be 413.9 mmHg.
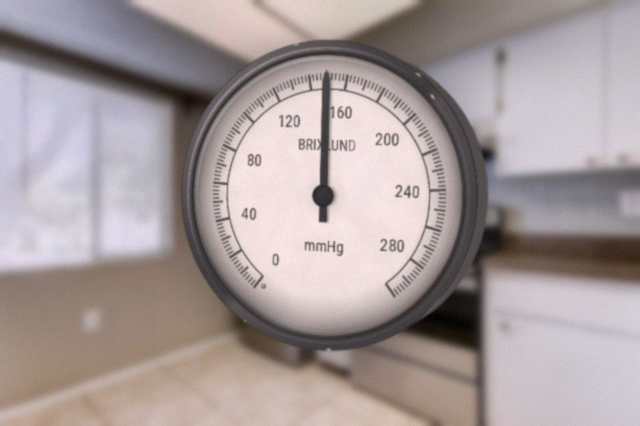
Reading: 150 mmHg
